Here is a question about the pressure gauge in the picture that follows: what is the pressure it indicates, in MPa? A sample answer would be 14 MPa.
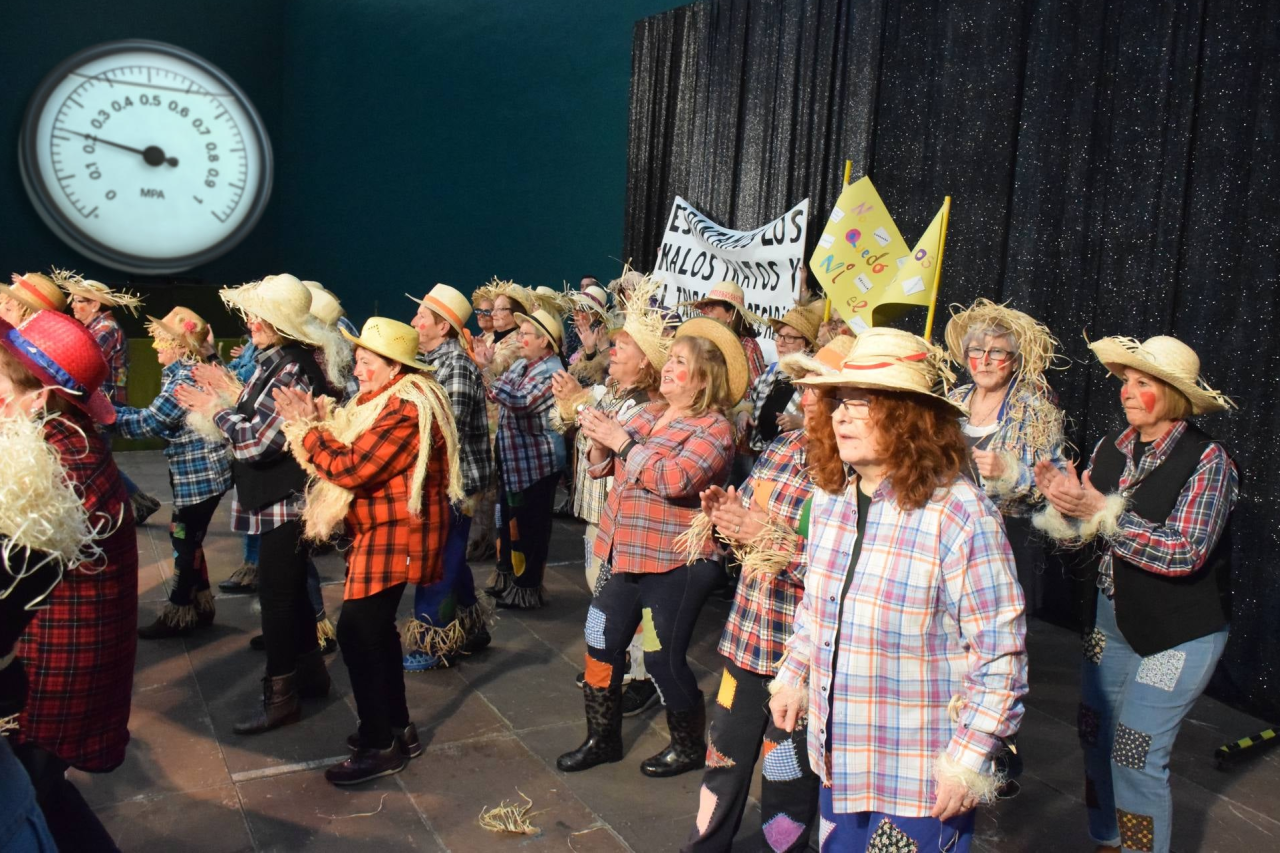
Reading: 0.22 MPa
